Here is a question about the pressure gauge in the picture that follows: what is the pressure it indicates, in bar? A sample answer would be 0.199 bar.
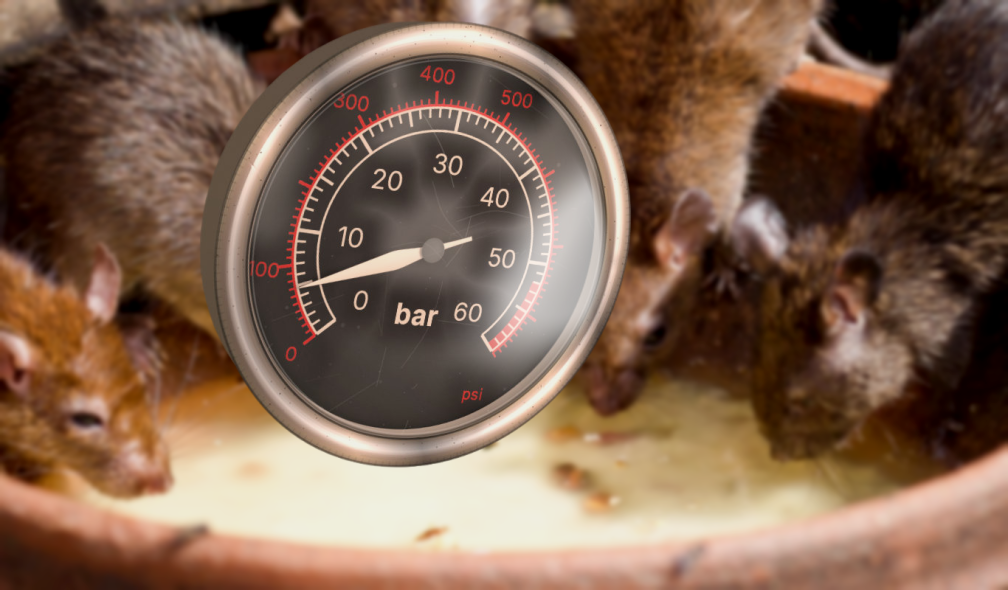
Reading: 5 bar
